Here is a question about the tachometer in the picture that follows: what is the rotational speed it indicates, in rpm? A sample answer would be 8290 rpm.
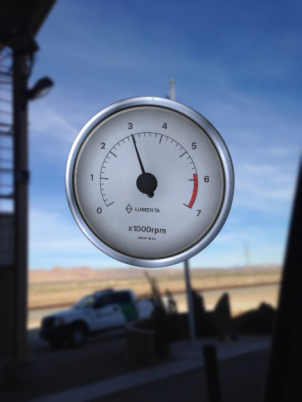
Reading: 3000 rpm
